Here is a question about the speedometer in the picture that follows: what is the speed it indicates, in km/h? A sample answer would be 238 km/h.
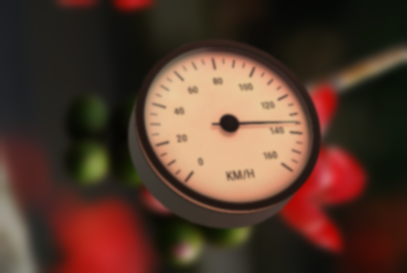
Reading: 135 km/h
